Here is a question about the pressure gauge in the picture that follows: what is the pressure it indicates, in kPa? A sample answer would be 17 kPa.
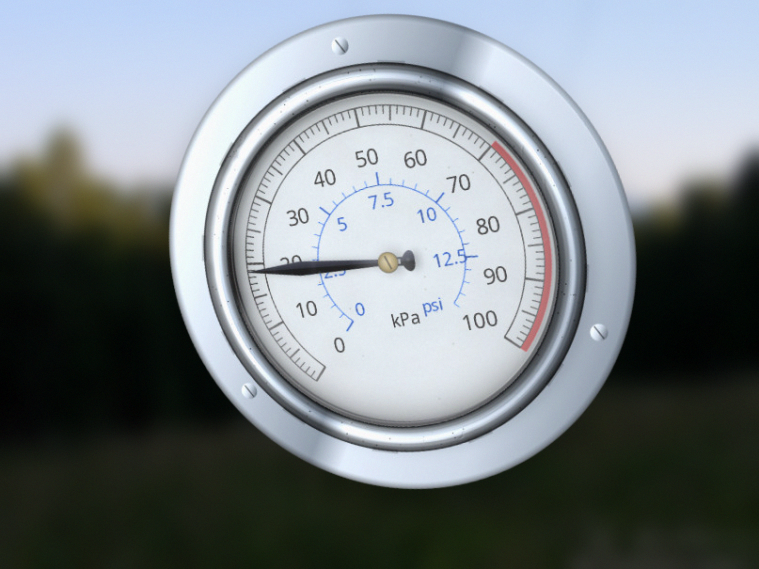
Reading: 19 kPa
